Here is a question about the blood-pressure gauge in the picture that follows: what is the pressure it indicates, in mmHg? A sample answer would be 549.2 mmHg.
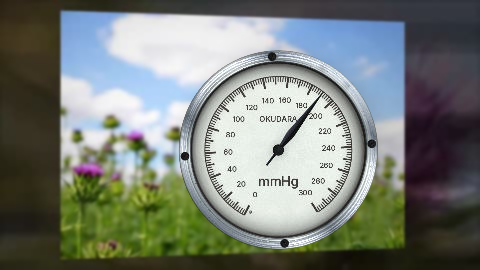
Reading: 190 mmHg
